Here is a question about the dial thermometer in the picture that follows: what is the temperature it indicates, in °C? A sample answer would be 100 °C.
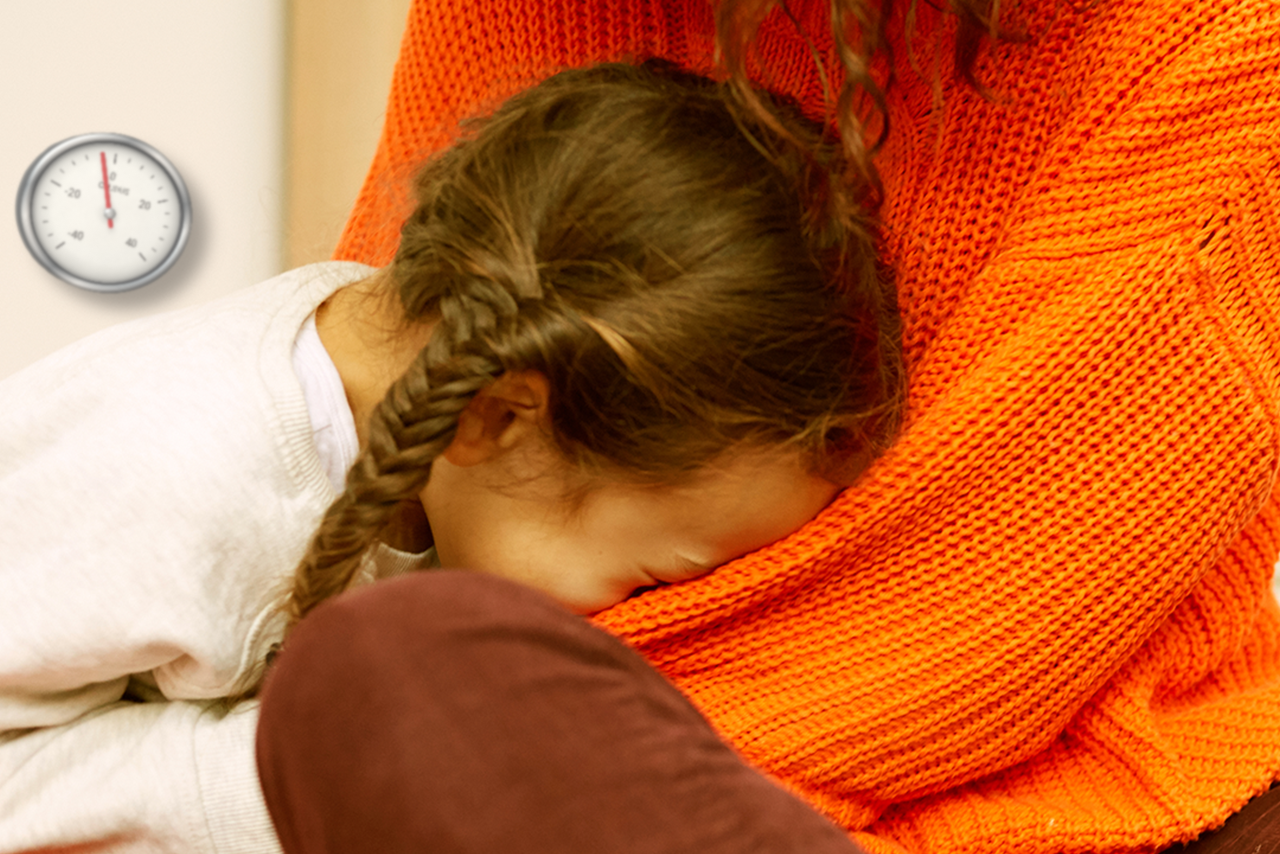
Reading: -4 °C
